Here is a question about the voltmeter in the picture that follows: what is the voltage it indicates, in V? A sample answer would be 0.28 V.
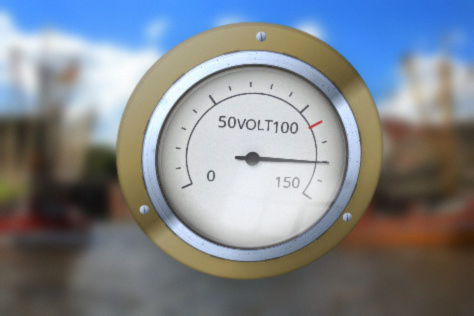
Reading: 130 V
